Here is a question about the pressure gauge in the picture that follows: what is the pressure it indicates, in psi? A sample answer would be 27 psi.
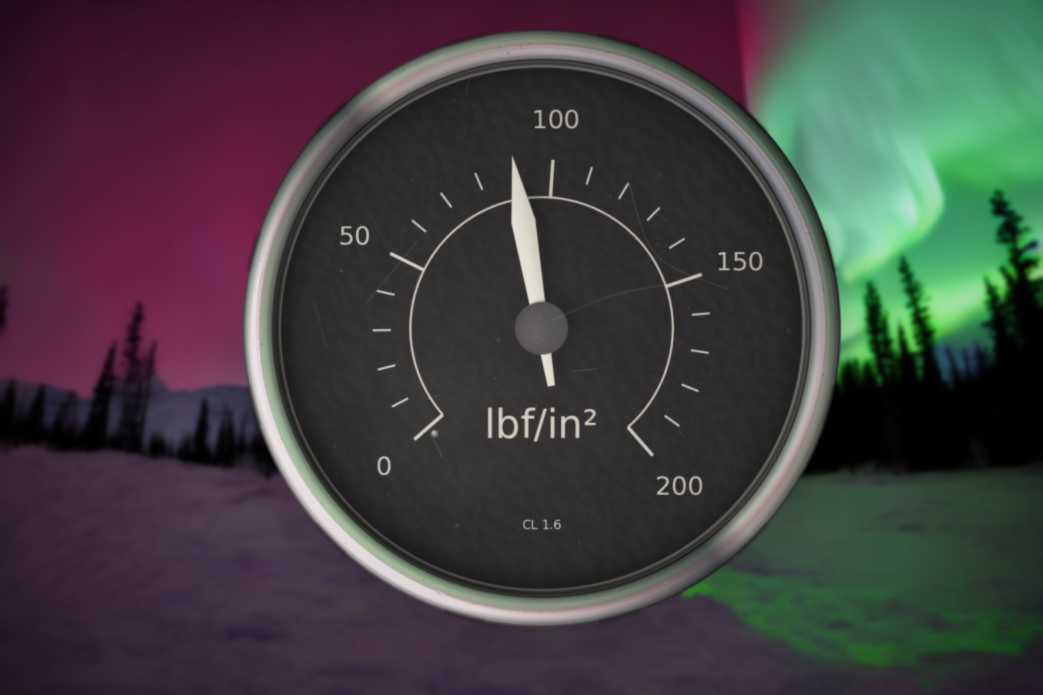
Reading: 90 psi
